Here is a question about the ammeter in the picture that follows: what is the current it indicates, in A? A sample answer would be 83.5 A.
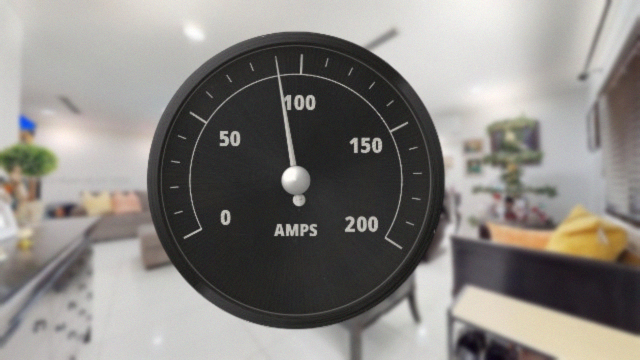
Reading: 90 A
